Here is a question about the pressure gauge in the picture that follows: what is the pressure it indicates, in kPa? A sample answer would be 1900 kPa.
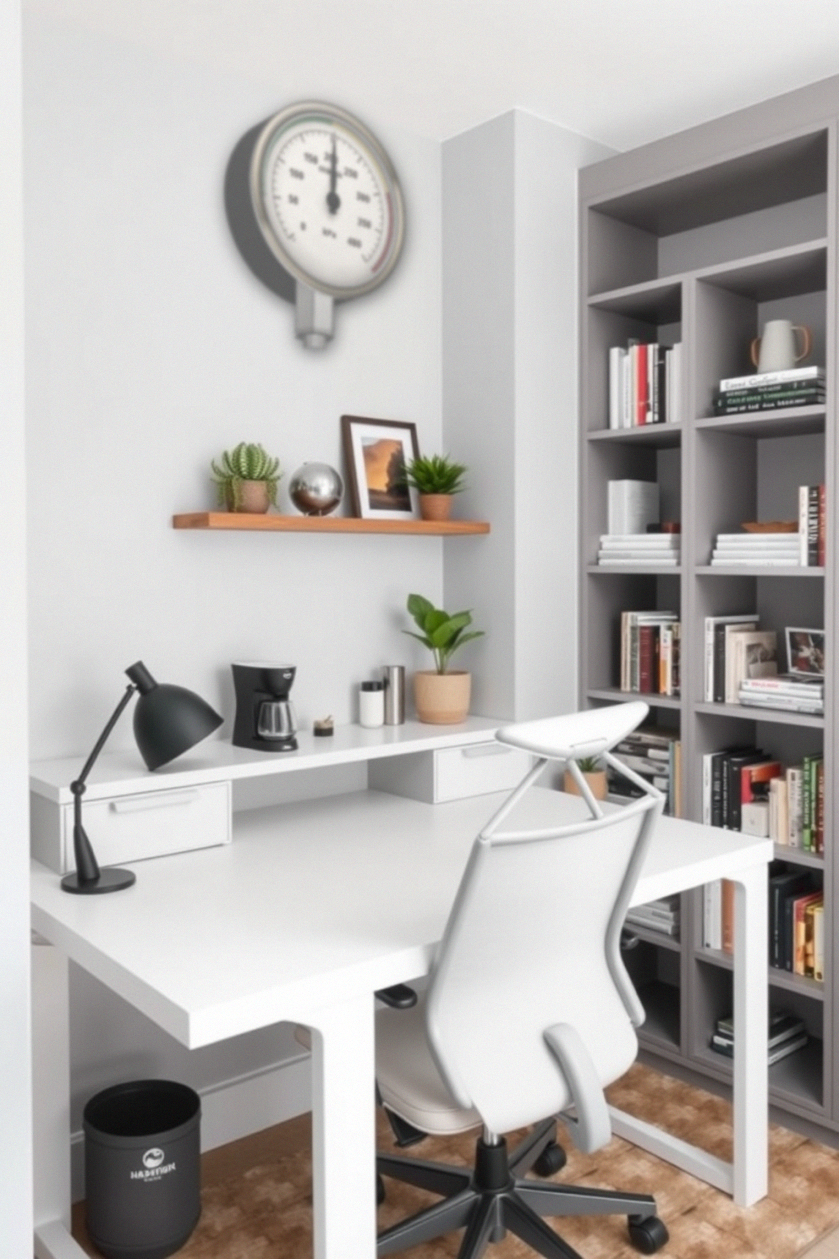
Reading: 200 kPa
